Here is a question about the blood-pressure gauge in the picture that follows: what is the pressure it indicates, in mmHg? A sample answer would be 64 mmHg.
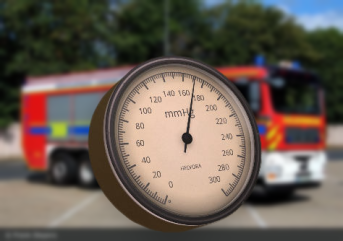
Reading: 170 mmHg
